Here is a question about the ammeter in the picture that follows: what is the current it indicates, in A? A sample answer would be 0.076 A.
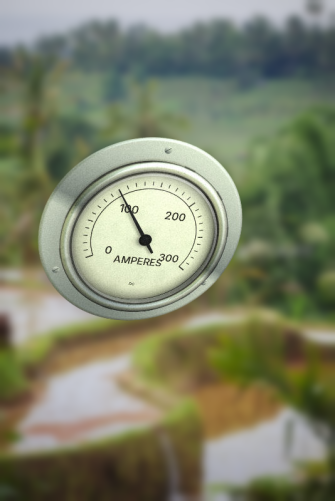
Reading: 100 A
